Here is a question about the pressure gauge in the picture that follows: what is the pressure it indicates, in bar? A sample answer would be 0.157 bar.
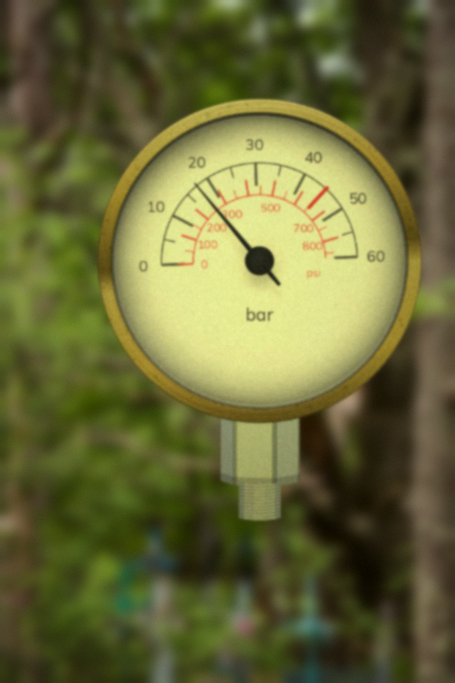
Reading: 17.5 bar
